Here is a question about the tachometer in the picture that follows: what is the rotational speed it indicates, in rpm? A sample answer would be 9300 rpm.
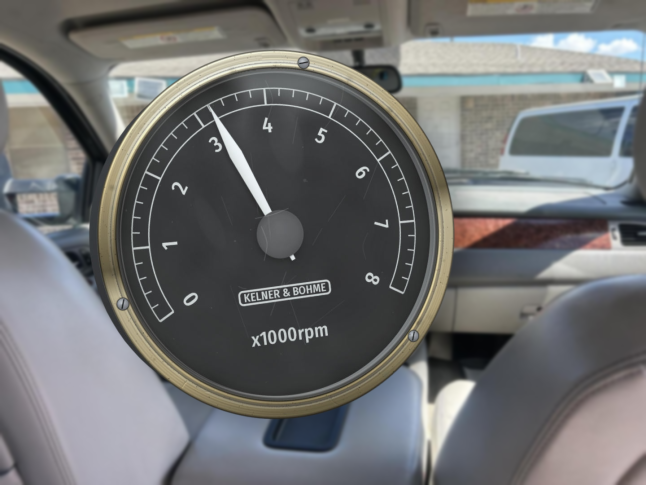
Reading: 3200 rpm
